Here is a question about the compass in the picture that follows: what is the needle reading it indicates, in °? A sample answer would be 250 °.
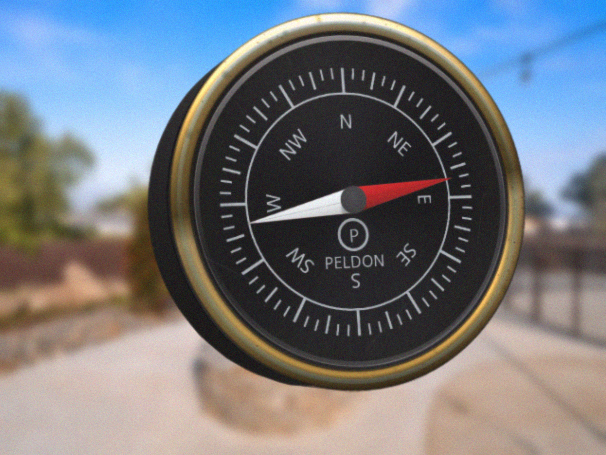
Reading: 80 °
